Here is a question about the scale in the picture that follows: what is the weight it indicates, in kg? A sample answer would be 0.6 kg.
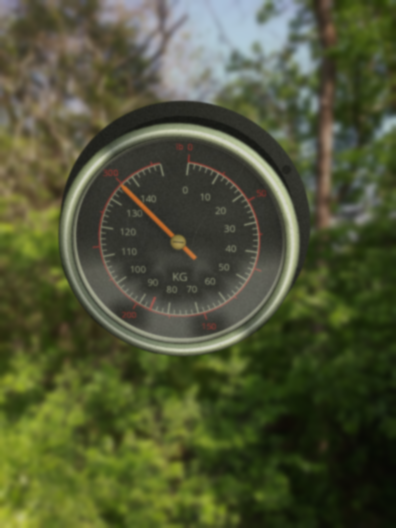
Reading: 136 kg
